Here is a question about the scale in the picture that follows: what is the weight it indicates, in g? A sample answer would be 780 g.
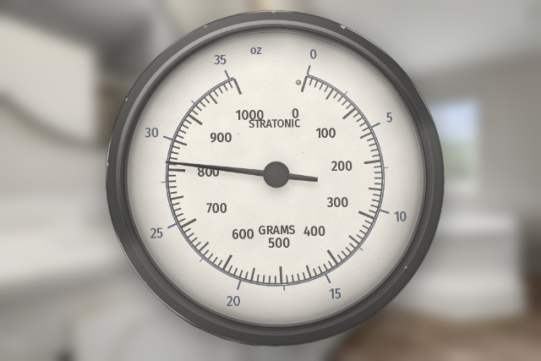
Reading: 810 g
